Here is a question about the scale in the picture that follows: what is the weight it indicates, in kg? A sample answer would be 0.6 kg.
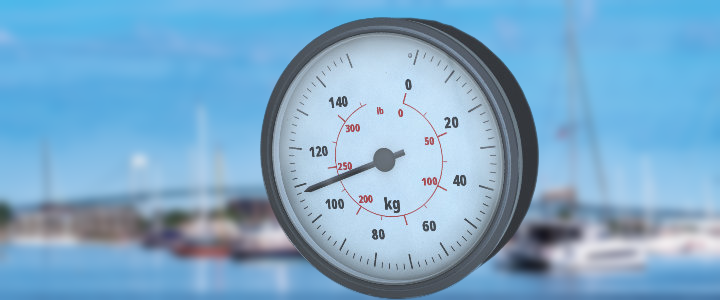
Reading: 108 kg
